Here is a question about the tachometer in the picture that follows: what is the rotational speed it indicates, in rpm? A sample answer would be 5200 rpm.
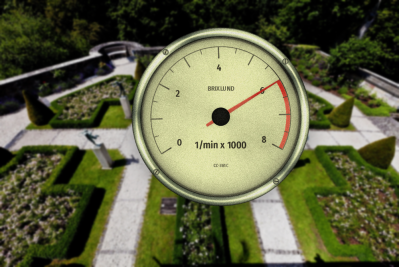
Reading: 6000 rpm
